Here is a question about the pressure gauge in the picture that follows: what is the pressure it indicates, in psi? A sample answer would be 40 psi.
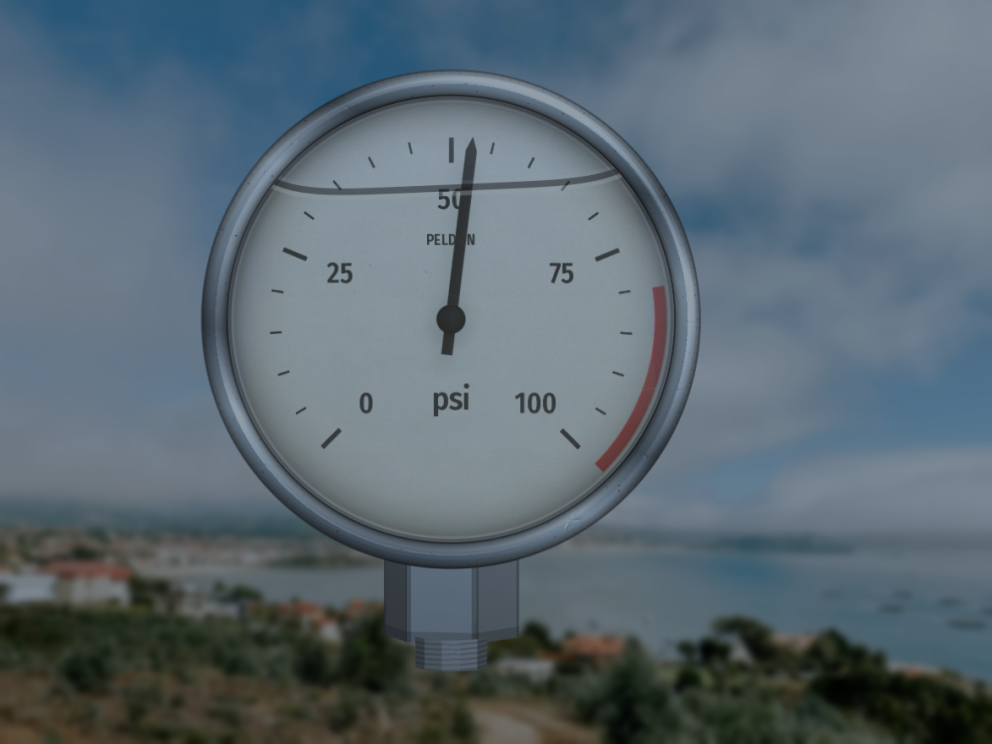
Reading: 52.5 psi
